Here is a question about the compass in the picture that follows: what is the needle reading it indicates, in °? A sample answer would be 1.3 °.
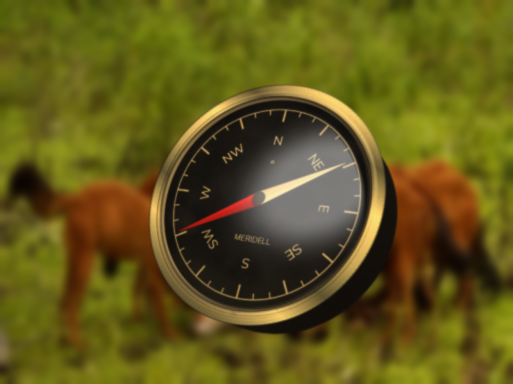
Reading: 240 °
